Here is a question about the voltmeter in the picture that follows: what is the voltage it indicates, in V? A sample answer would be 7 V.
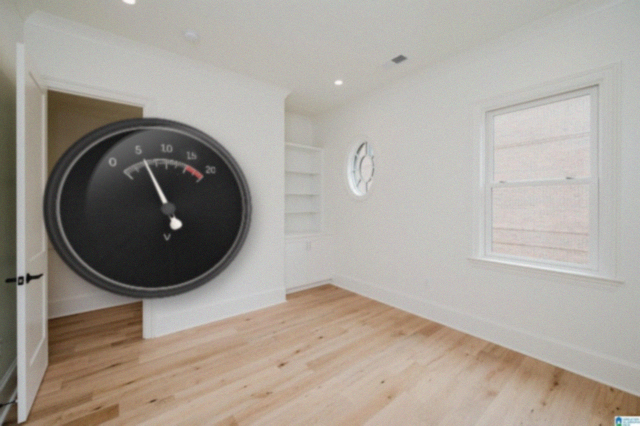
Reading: 5 V
